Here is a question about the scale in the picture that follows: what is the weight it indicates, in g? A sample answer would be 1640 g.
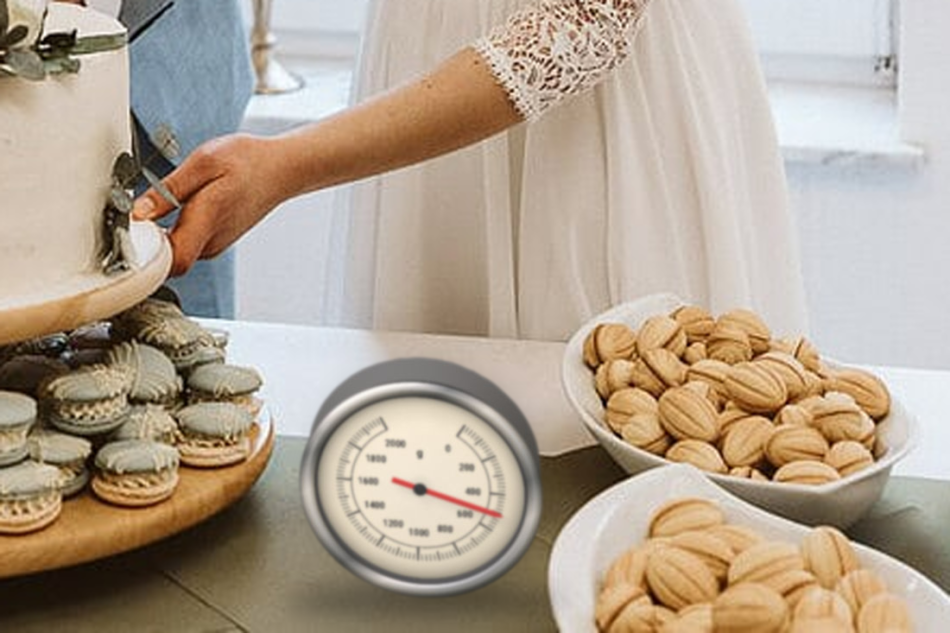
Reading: 500 g
